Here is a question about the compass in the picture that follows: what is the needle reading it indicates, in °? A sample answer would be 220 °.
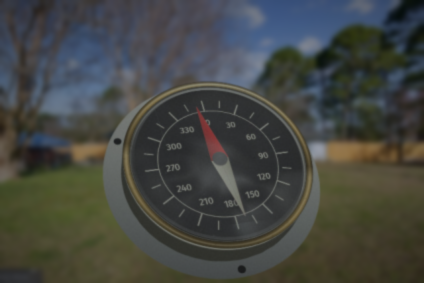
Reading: 352.5 °
